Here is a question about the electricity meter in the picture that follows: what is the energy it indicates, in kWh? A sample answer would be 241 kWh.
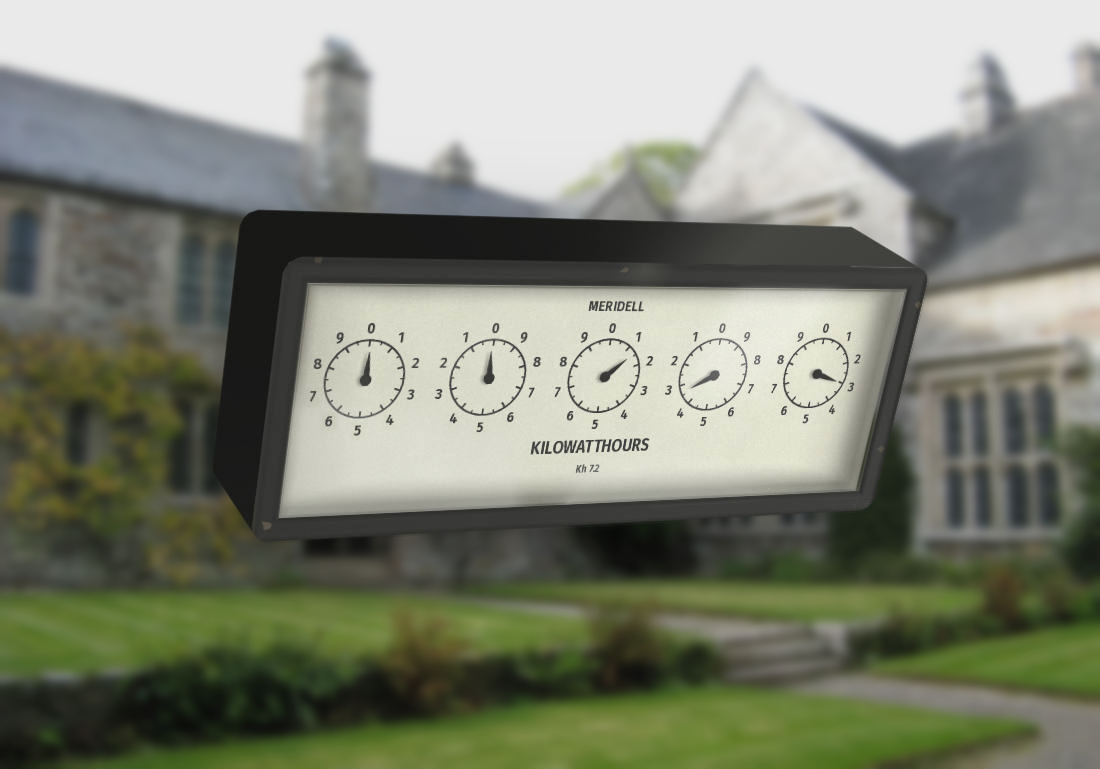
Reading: 133 kWh
